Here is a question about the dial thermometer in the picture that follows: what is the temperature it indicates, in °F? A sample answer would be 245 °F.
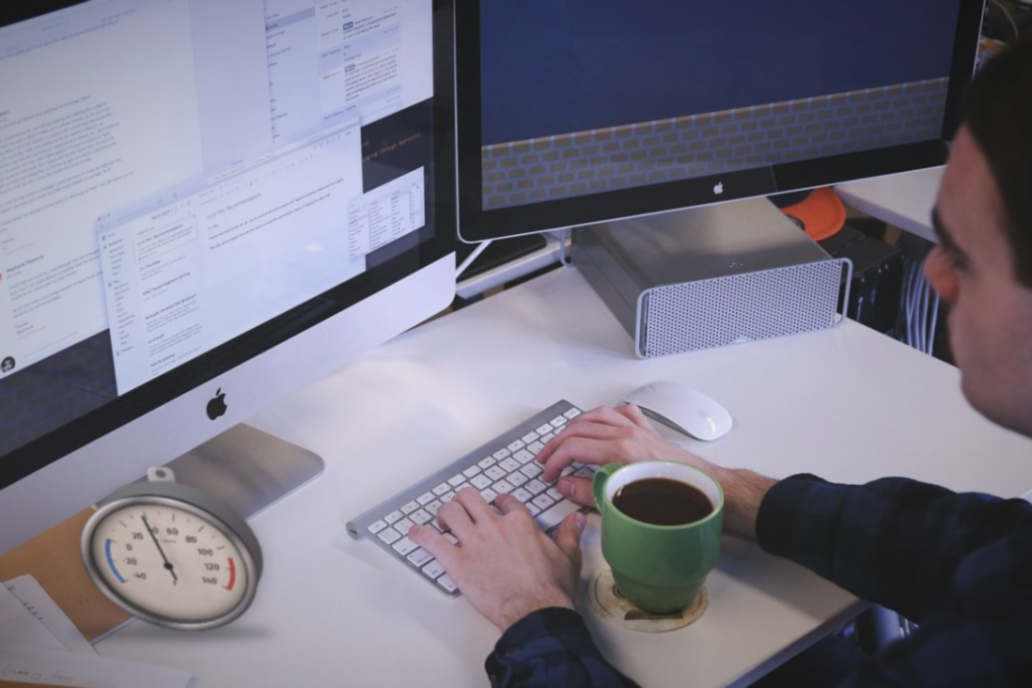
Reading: 40 °F
